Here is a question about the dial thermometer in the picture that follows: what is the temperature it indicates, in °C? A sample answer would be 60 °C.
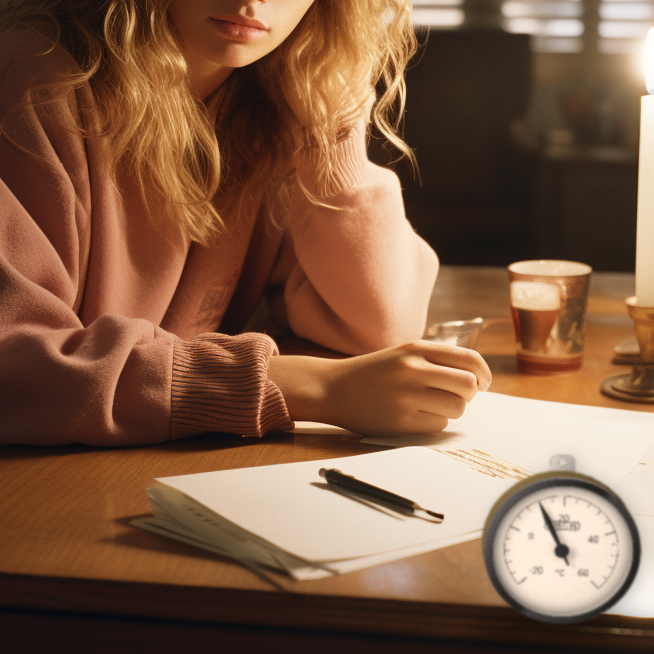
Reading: 12 °C
